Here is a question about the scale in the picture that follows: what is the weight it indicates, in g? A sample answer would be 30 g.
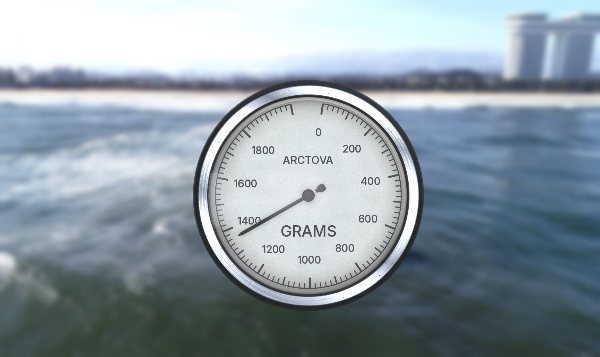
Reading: 1360 g
